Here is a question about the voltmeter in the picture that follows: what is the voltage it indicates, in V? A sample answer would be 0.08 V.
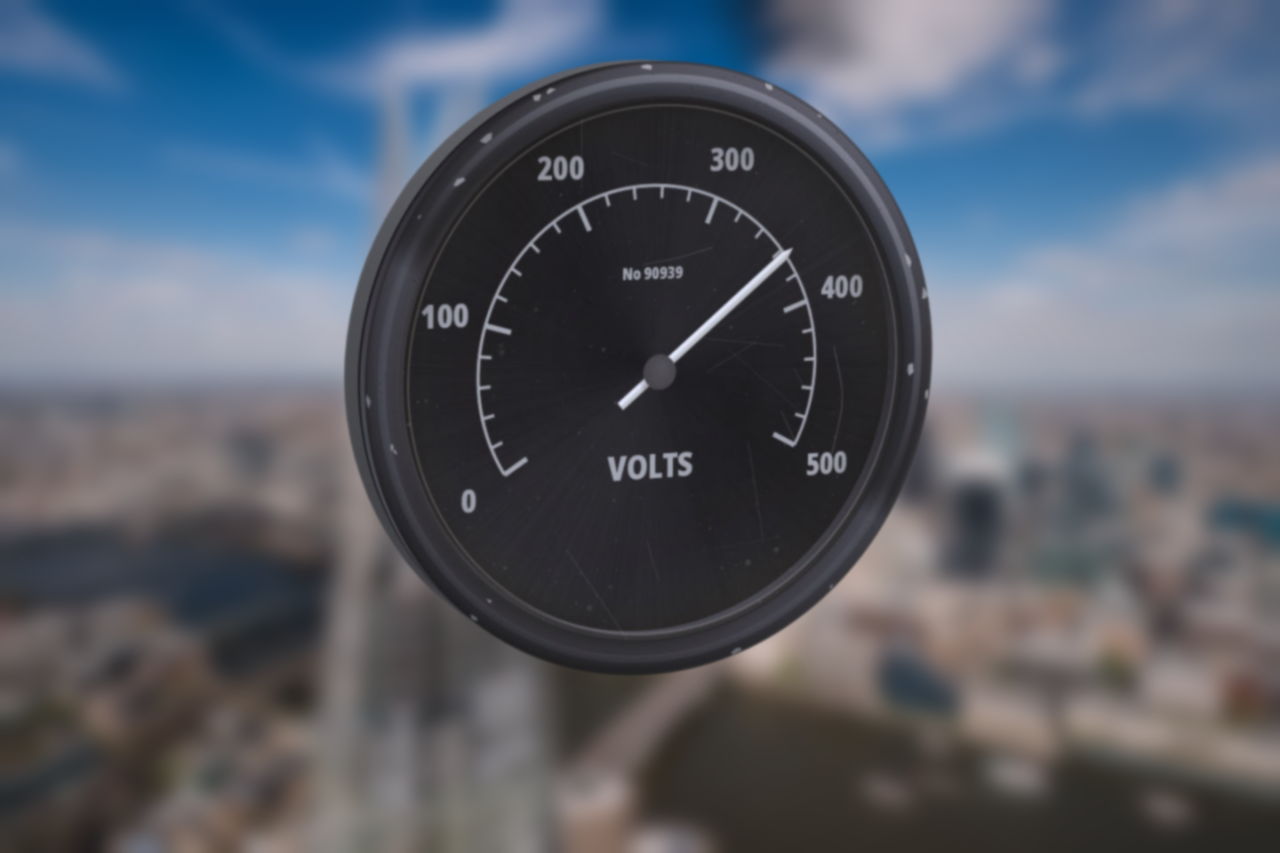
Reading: 360 V
